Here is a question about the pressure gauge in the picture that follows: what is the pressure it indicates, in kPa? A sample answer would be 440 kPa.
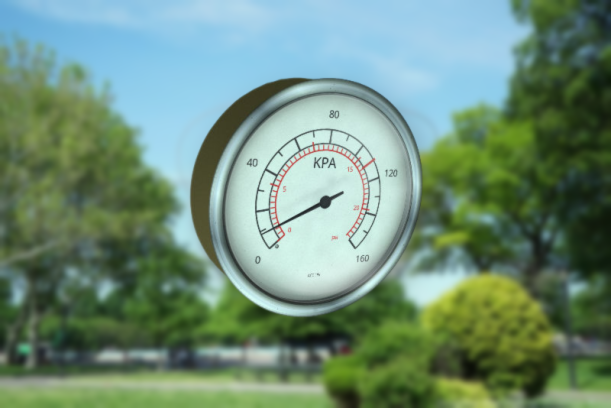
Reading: 10 kPa
